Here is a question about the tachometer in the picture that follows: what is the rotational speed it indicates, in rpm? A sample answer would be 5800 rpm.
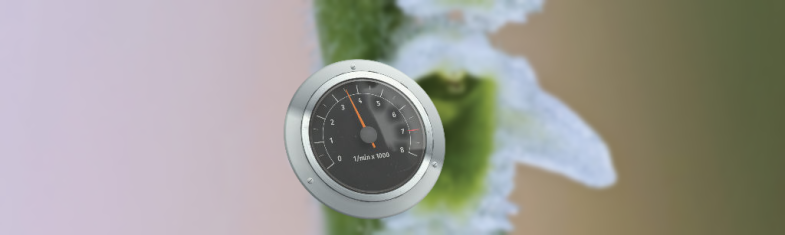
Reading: 3500 rpm
